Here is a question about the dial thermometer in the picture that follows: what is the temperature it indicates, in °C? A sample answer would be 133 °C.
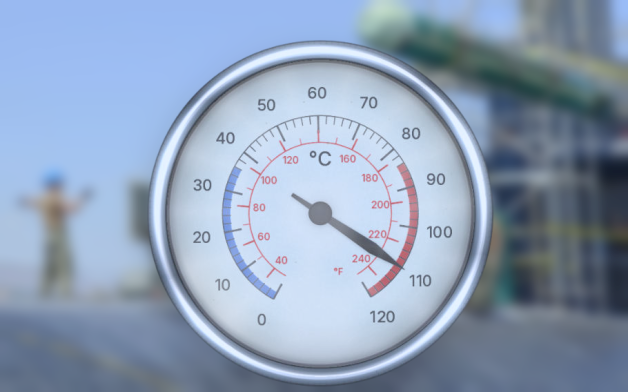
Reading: 110 °C
